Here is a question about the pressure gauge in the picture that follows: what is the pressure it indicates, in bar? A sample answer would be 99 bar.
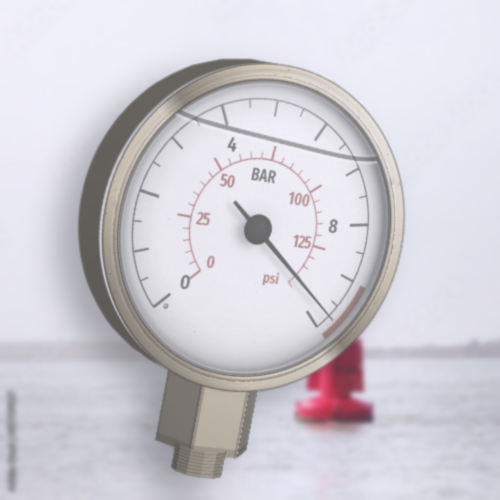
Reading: 9.75 bar
